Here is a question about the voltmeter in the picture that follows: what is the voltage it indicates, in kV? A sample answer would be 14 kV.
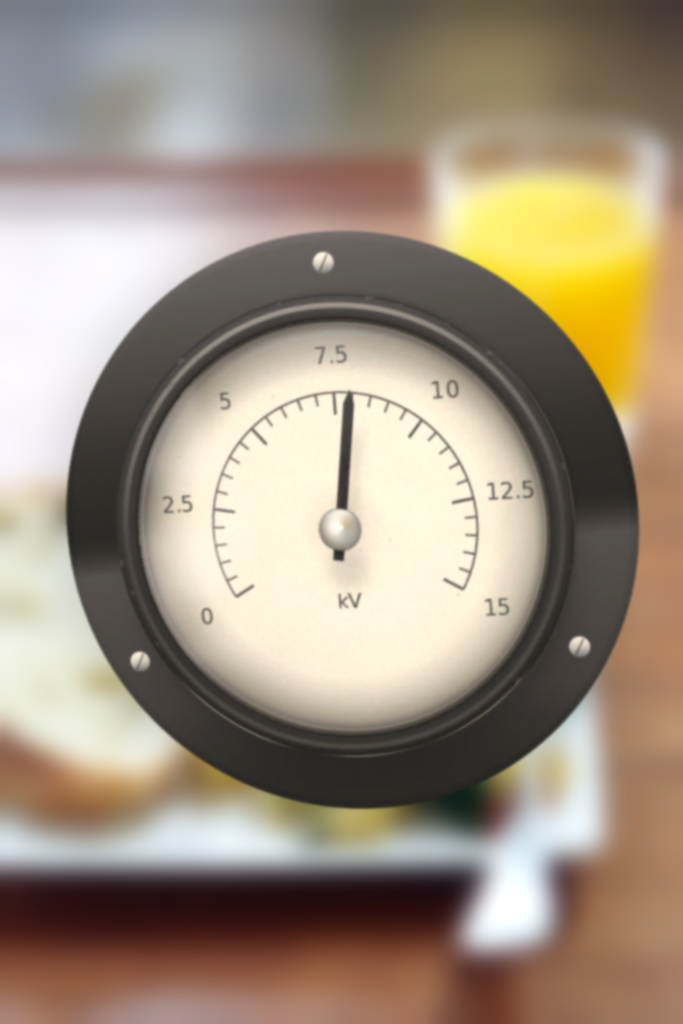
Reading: 8 kV
